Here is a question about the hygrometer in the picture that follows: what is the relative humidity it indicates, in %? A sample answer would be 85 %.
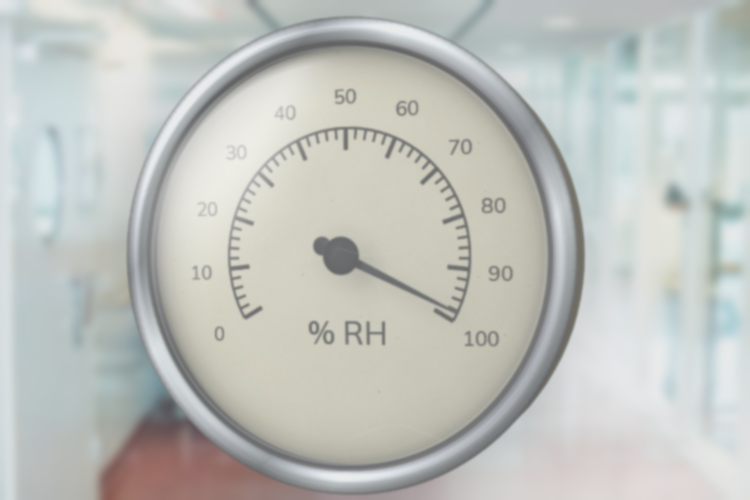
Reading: 98 %
